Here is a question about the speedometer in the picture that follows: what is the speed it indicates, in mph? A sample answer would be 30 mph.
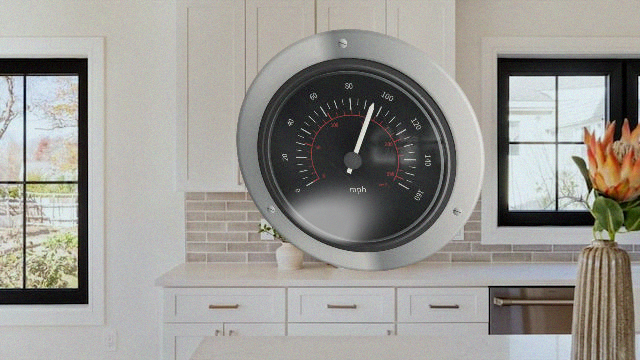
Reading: 95 mph
